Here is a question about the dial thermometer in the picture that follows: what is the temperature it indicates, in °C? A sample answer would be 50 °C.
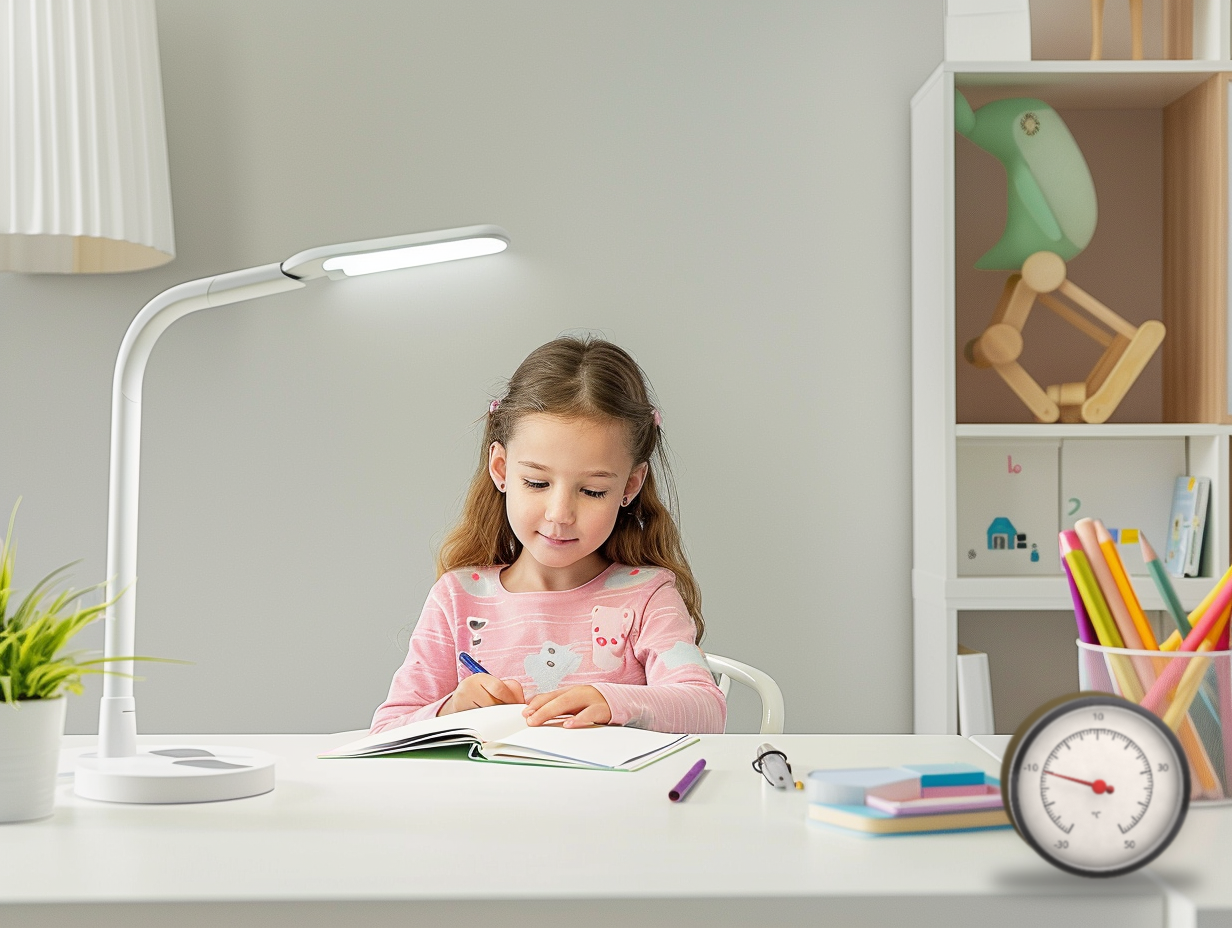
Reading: -10 °C
